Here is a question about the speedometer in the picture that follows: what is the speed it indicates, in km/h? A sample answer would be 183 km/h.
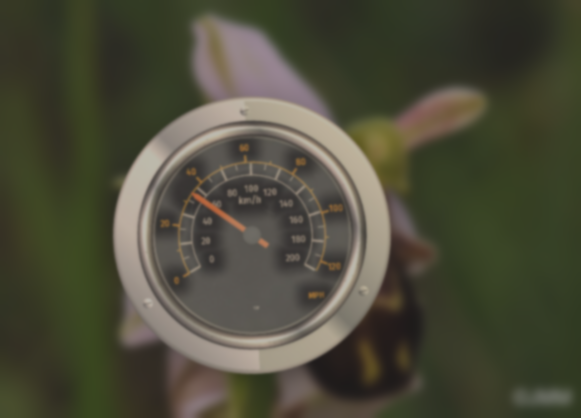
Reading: 55 km/h
